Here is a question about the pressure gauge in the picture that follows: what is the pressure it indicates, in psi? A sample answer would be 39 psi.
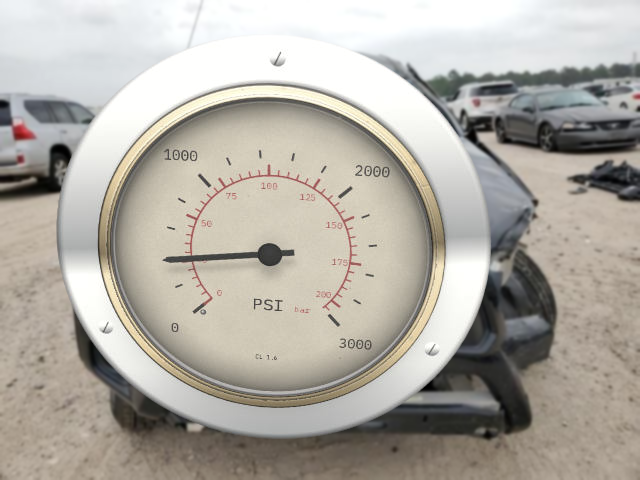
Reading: 400 psi
